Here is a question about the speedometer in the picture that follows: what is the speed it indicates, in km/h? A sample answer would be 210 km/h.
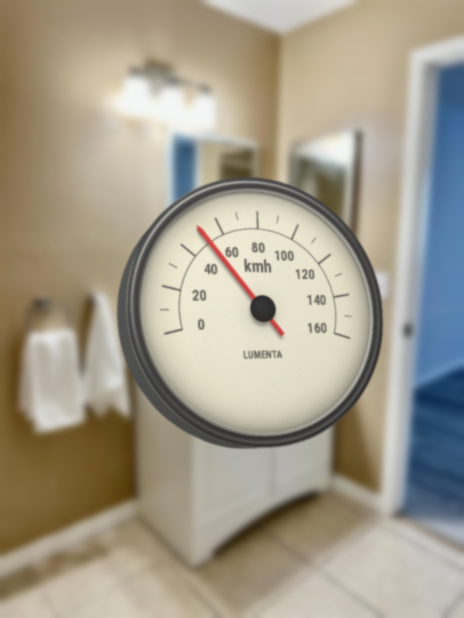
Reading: 50 km/h
